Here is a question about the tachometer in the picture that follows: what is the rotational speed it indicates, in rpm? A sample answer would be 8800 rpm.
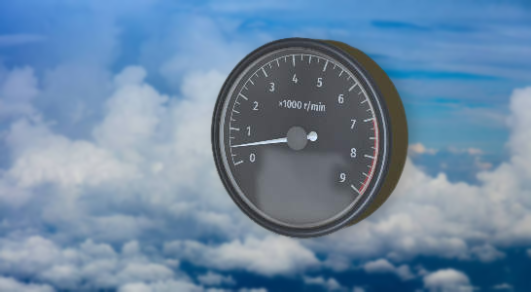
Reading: 500 rpm
